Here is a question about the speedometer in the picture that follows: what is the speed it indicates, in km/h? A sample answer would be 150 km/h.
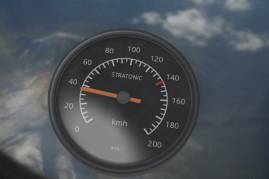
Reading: 35 km/h
